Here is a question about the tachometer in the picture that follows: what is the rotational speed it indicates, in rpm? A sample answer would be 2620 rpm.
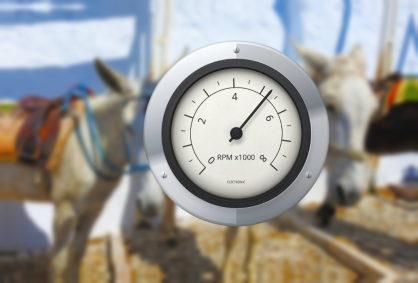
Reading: 5250 rpm
